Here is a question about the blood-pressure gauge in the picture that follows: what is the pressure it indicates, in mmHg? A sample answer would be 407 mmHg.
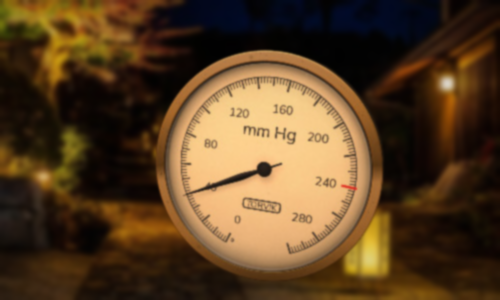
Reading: 40 mmHg
